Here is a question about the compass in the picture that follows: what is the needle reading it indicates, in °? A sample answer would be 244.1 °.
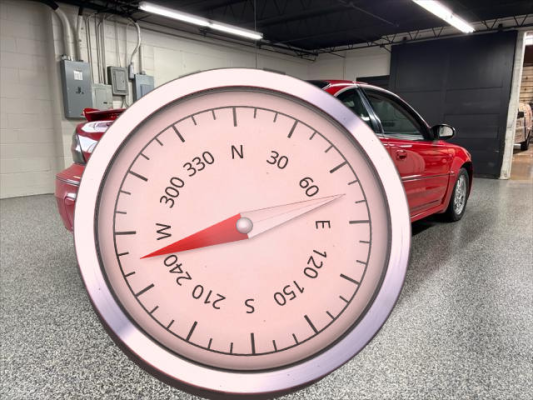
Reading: 255 °
